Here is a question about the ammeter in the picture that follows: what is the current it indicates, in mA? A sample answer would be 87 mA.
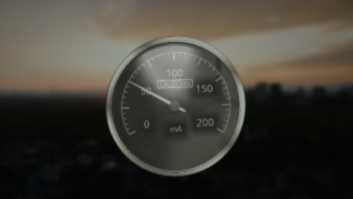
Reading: 50 mA
